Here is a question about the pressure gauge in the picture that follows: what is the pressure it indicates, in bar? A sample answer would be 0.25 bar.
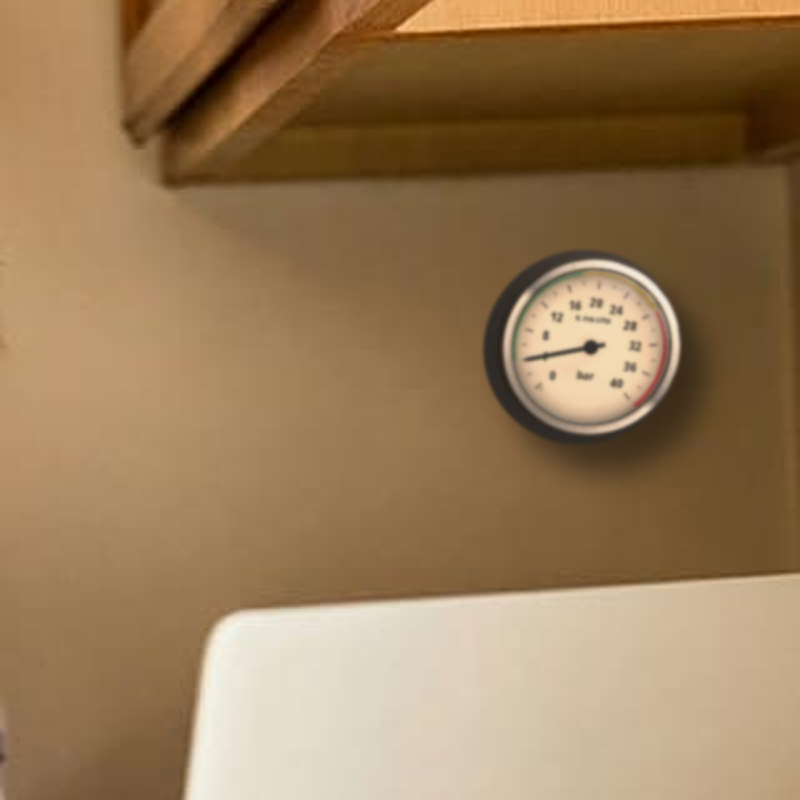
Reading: 4 bar
